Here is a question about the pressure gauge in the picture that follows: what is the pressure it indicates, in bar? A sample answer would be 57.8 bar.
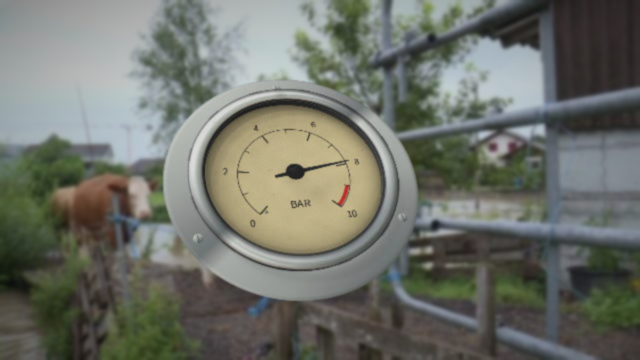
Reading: 8 bar
